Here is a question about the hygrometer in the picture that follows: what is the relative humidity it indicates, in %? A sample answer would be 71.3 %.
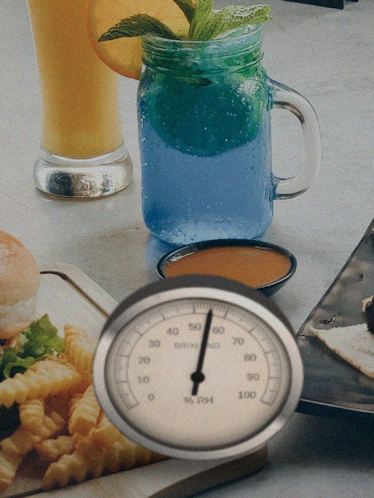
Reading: 55 %
